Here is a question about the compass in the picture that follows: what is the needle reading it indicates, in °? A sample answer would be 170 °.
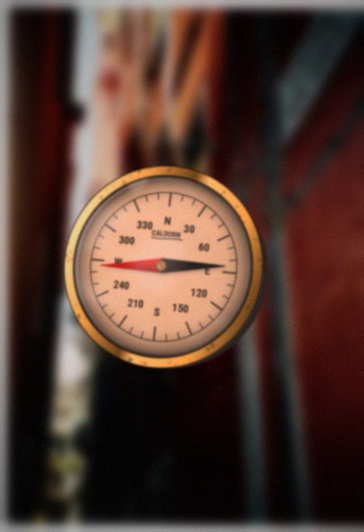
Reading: 265 °
